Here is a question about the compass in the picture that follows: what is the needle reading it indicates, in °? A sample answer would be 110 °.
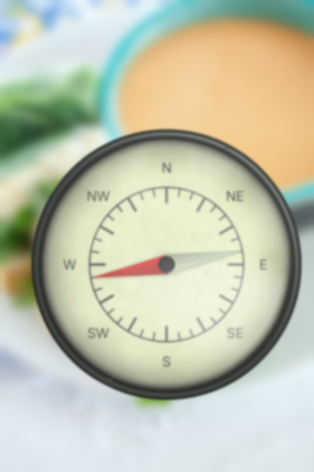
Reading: 260 °
